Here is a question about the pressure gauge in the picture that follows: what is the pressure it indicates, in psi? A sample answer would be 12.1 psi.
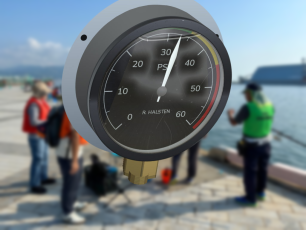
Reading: 32.5 psi
